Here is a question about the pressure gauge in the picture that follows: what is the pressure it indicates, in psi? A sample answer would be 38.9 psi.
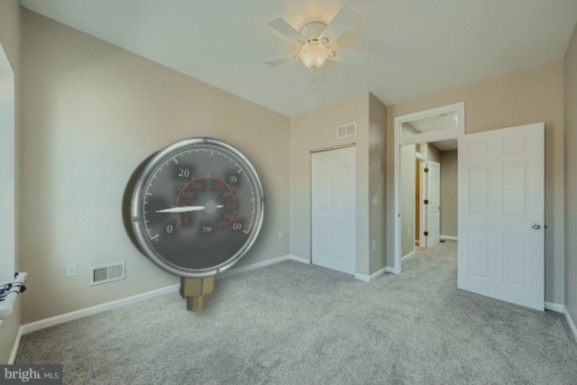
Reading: 6 psi
